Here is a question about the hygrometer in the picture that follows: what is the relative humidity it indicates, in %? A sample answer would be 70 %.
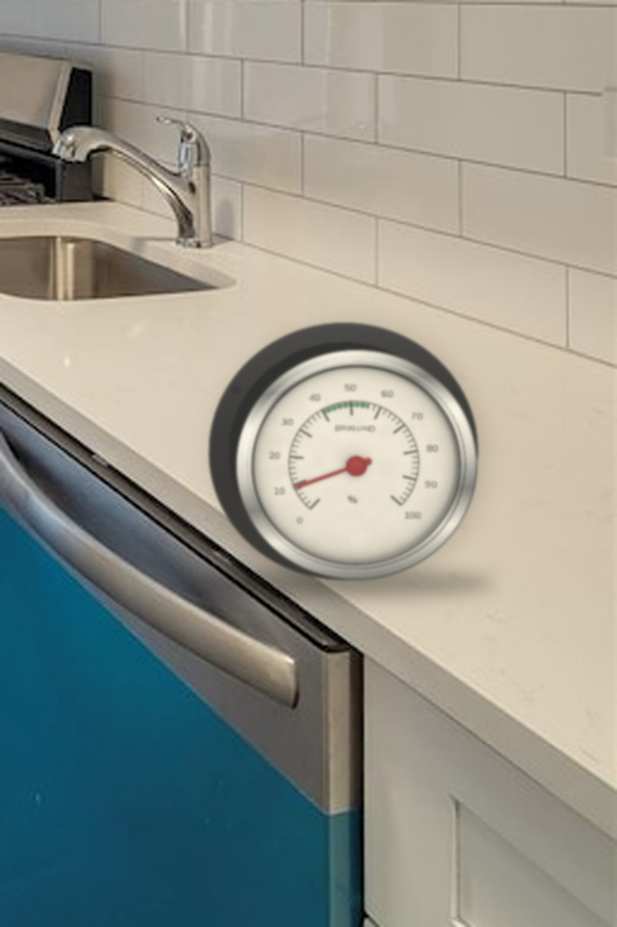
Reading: 10 %
